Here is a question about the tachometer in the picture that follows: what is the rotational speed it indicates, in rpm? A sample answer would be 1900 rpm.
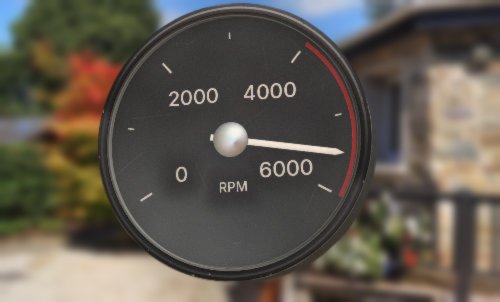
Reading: 5500 rpm
